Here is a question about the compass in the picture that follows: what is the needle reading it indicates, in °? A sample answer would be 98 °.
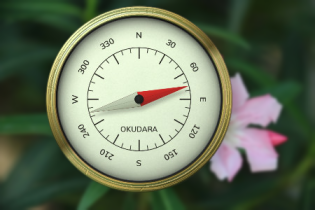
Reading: 75 °
